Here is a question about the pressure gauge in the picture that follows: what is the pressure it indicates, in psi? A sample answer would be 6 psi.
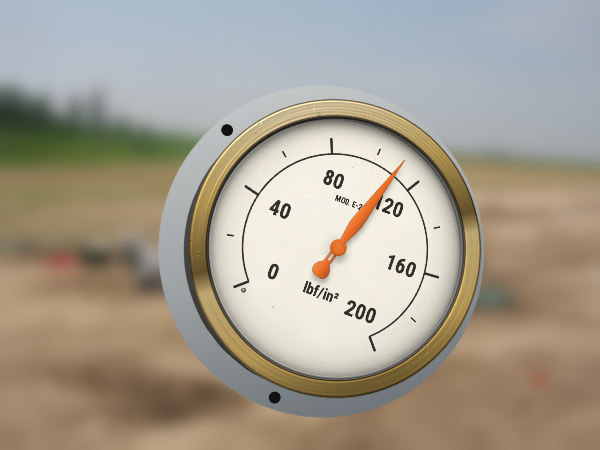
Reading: 110 psi
